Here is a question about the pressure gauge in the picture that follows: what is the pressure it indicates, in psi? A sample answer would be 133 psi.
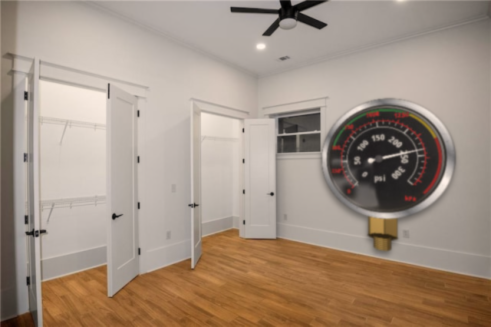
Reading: 240 psi
